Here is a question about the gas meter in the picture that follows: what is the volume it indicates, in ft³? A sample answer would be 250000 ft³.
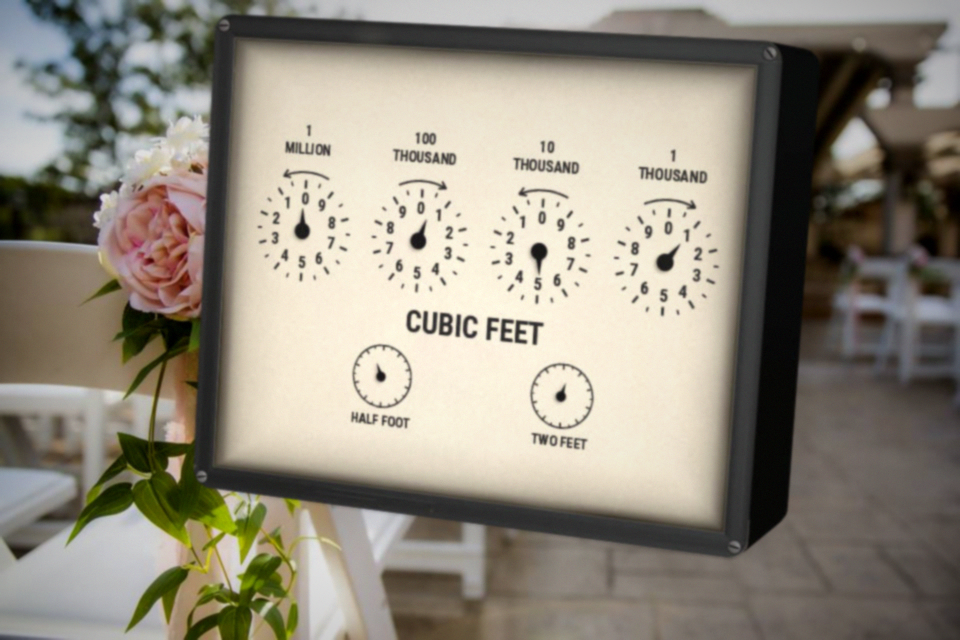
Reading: 5100 ft³
